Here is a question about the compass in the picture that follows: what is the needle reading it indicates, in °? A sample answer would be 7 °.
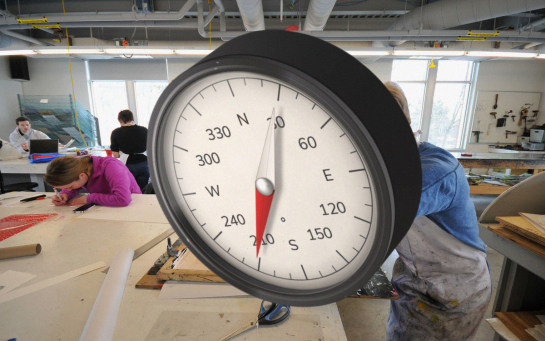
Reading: 210 °
